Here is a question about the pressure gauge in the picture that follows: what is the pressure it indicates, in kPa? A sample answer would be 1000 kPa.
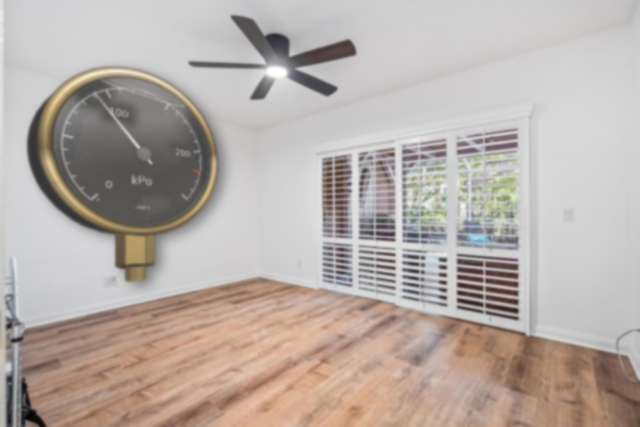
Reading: 90 kPa
